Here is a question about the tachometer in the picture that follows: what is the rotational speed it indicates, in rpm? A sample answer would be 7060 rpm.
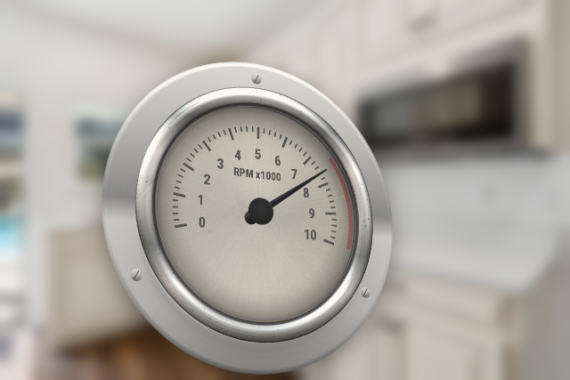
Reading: 7600 rpm
